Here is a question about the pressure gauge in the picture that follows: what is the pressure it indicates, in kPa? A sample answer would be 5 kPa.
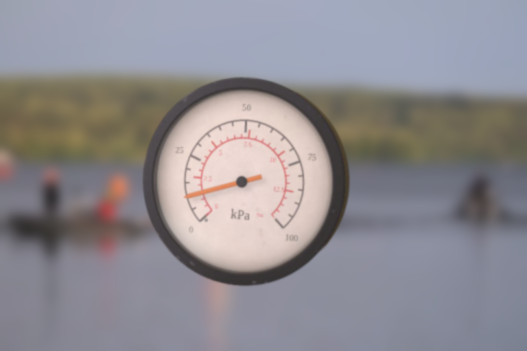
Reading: 10 kPa
